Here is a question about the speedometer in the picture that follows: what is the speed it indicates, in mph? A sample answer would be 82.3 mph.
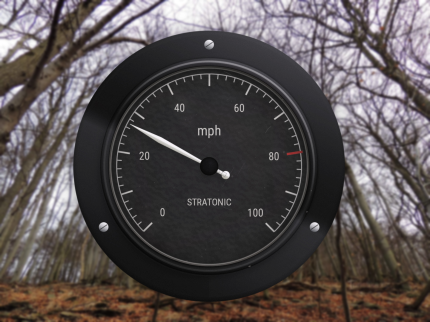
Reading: 27 mph
